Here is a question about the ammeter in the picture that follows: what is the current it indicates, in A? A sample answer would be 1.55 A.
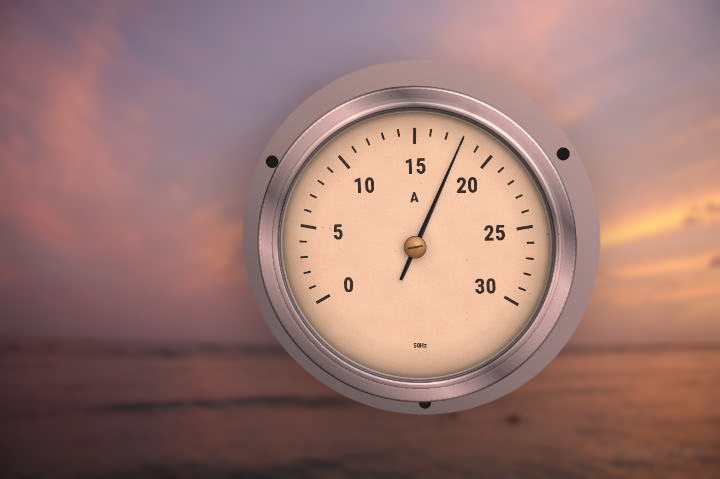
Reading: 18 A
